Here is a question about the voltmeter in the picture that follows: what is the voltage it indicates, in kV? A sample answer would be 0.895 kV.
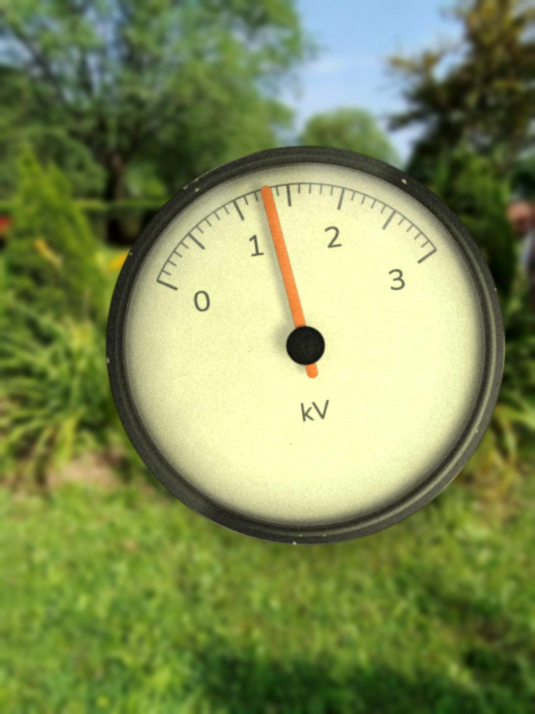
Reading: 1.3 kV
